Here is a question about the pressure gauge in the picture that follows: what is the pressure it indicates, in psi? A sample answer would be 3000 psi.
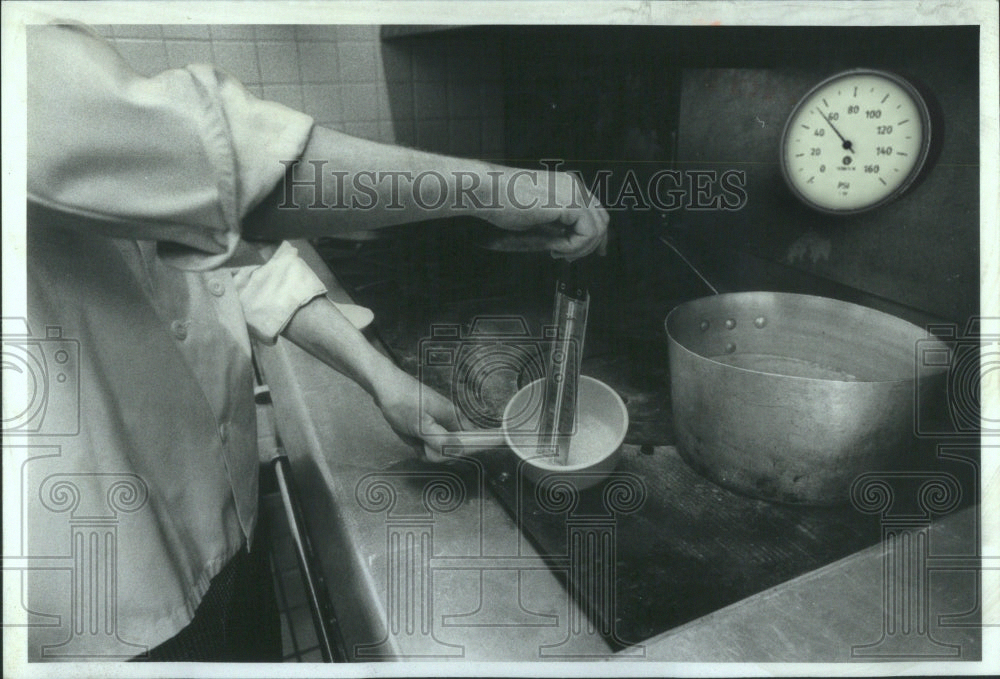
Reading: 55 psi
